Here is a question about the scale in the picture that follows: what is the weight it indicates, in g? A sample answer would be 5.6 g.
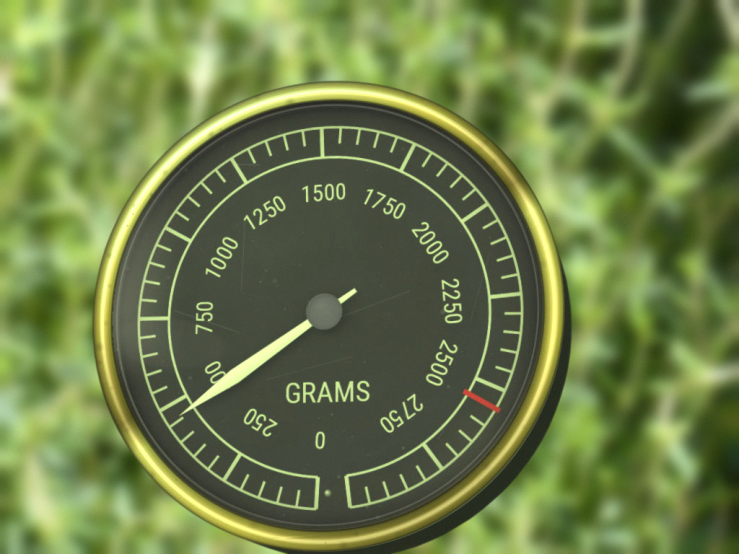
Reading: 450 g
